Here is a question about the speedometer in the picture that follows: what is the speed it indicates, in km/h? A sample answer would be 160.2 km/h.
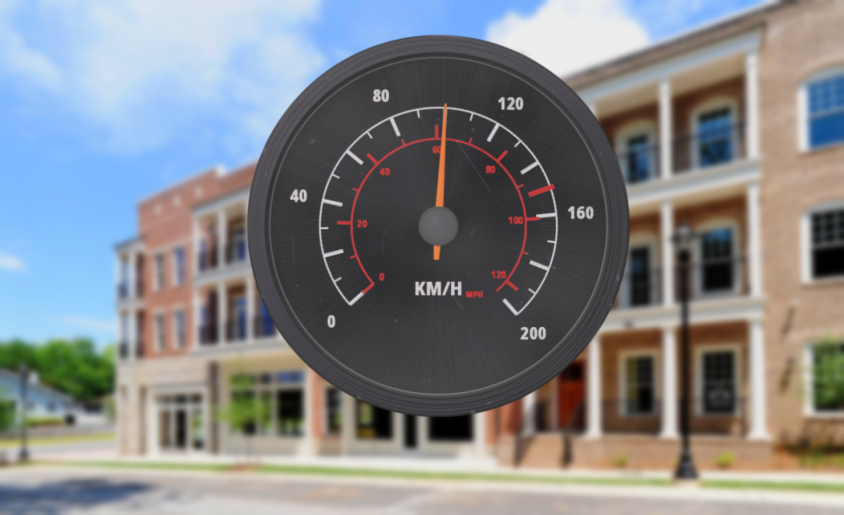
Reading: 100 km/h
